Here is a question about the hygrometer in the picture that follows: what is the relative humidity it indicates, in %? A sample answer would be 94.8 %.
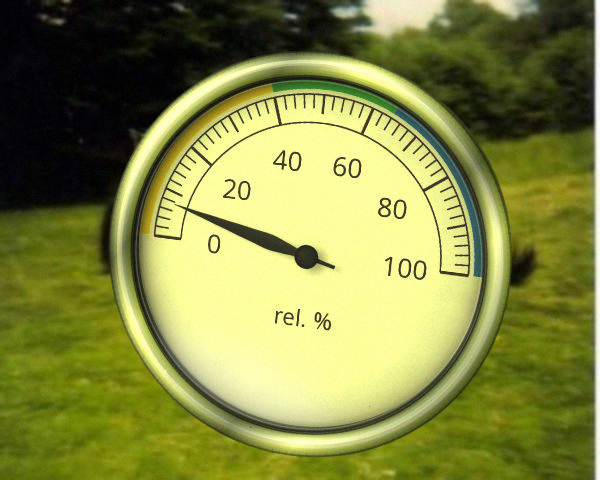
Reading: 8 %
